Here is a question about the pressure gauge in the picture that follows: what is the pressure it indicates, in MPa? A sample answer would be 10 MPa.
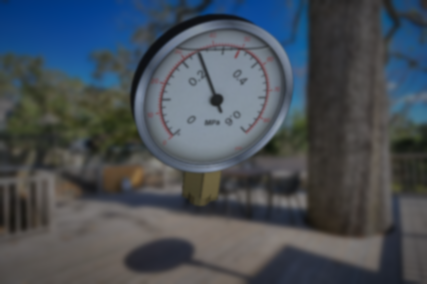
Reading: 0.24 MPa
